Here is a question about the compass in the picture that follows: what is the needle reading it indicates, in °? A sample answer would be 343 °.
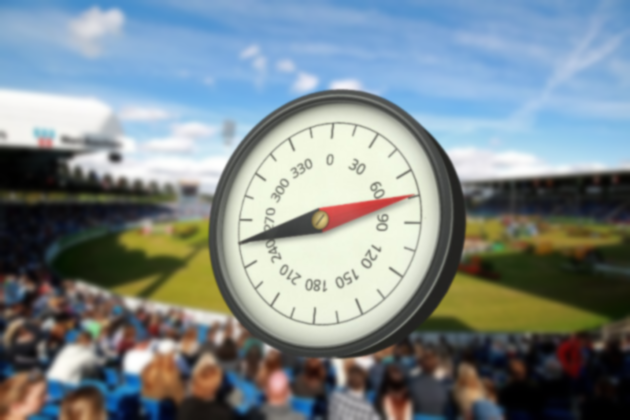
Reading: 75 °
